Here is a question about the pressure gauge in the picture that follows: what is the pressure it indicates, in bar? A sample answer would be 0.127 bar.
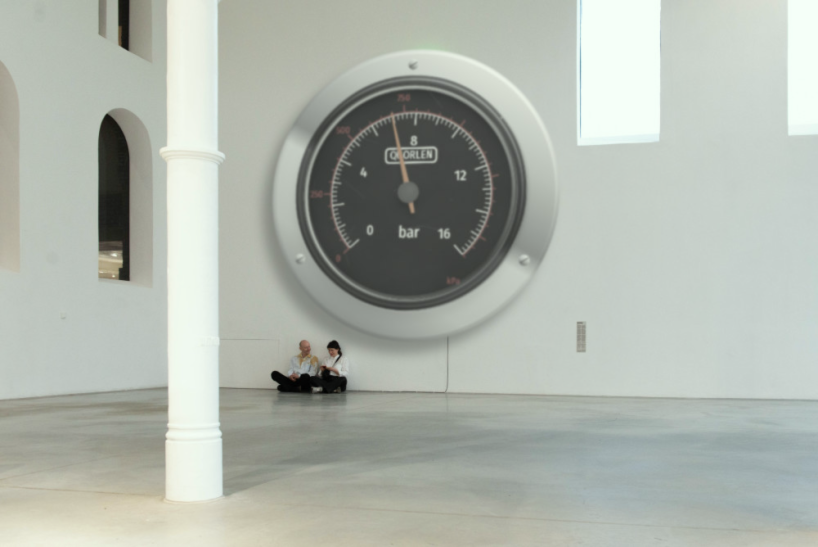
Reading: 7 bar
